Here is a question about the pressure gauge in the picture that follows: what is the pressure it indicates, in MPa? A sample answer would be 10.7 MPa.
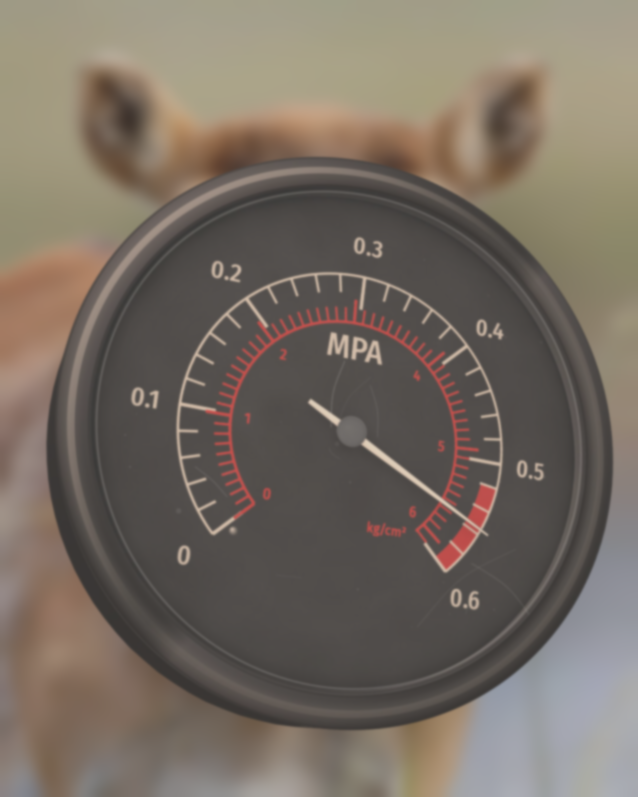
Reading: 0.56 MPa
